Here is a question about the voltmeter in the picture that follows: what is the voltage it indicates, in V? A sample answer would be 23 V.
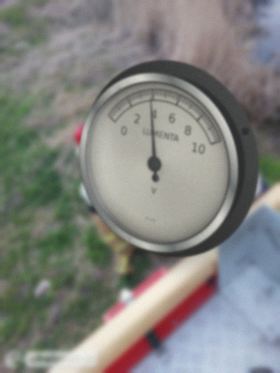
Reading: 4 V
